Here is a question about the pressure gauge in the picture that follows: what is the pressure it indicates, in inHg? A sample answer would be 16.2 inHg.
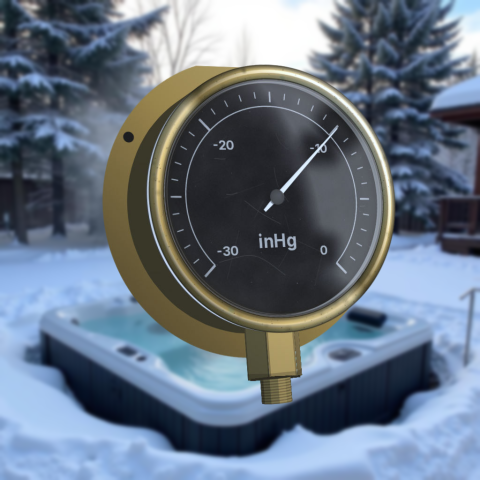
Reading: -10 inHg
